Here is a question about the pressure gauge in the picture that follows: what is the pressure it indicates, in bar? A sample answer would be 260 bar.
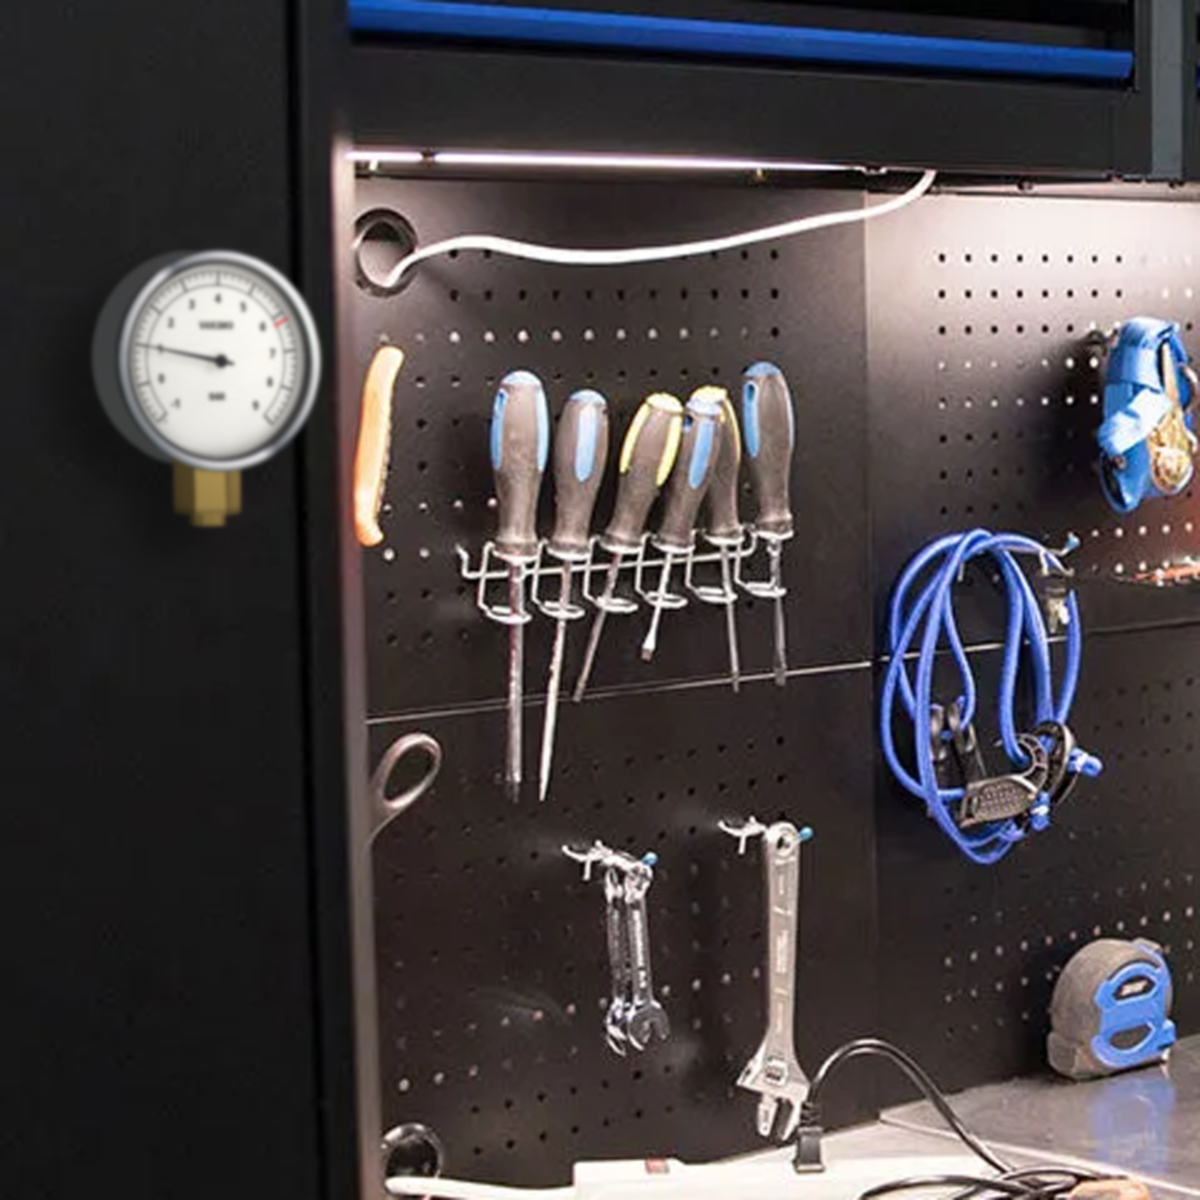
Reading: 1 bar
